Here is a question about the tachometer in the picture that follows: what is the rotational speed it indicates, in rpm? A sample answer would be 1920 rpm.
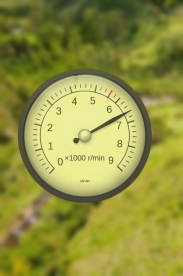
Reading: 6600 rpm
